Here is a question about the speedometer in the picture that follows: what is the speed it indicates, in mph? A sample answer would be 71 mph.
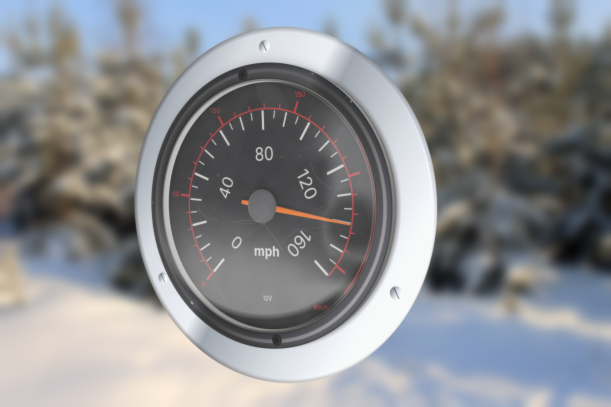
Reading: 140 mph
